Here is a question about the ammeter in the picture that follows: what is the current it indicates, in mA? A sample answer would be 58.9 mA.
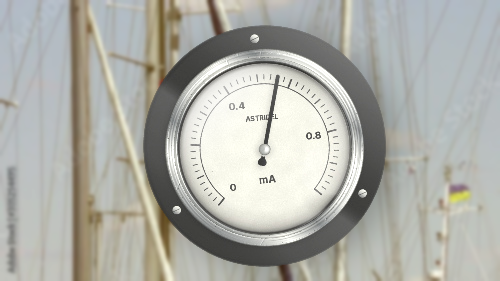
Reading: 0.56 mA
